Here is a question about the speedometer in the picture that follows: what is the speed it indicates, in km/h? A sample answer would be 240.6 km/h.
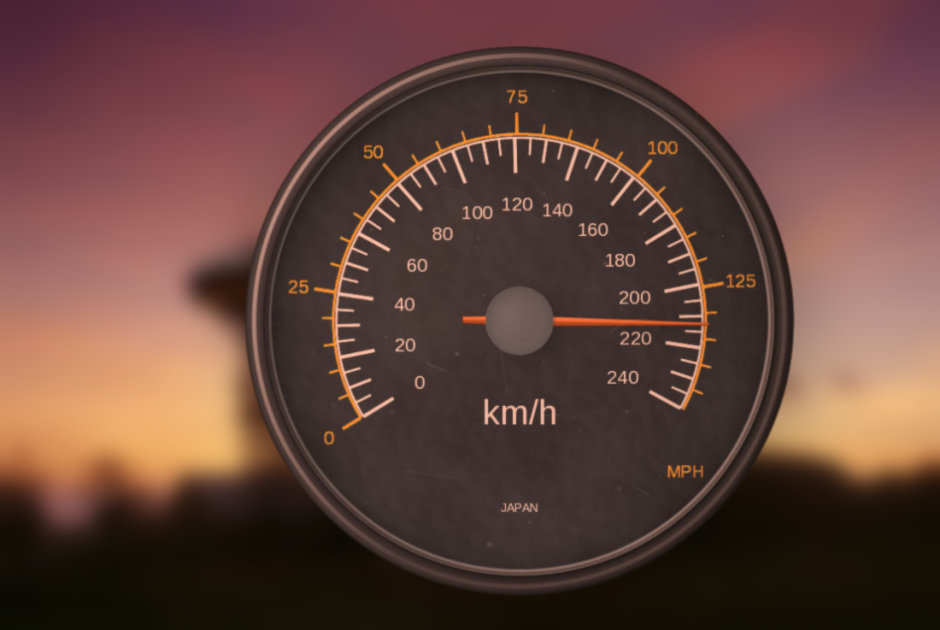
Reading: 212.5 km/h
